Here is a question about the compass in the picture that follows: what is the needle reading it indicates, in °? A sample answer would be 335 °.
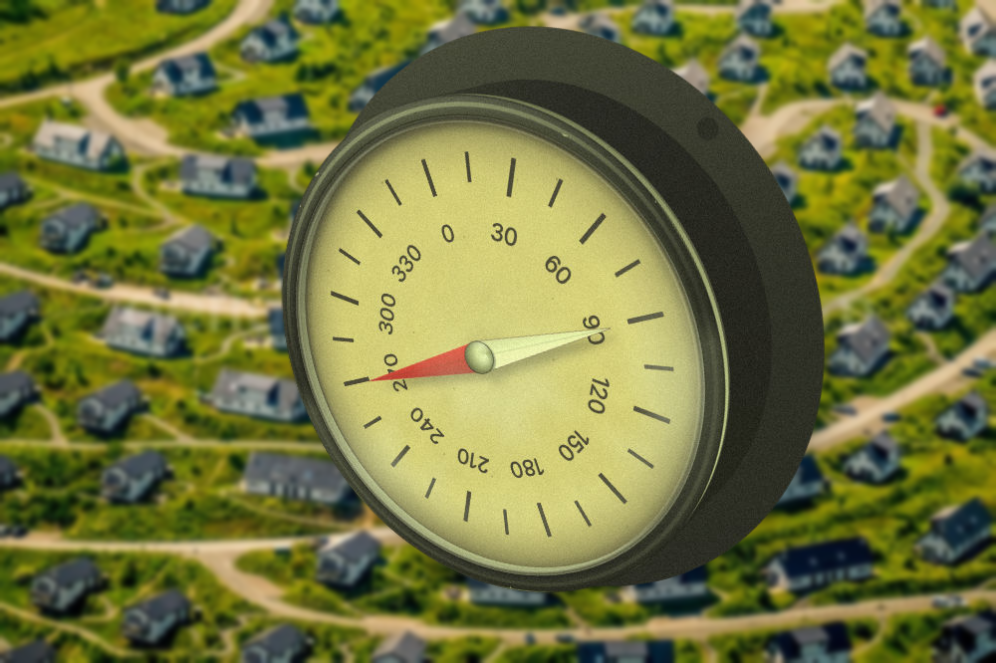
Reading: 270 °
